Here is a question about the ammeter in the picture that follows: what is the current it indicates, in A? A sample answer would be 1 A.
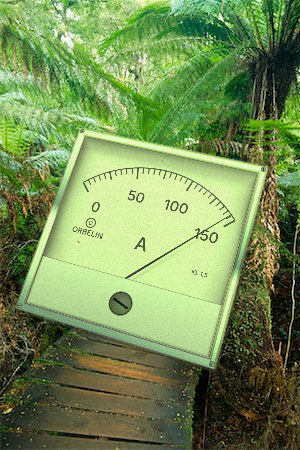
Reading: 145 A
